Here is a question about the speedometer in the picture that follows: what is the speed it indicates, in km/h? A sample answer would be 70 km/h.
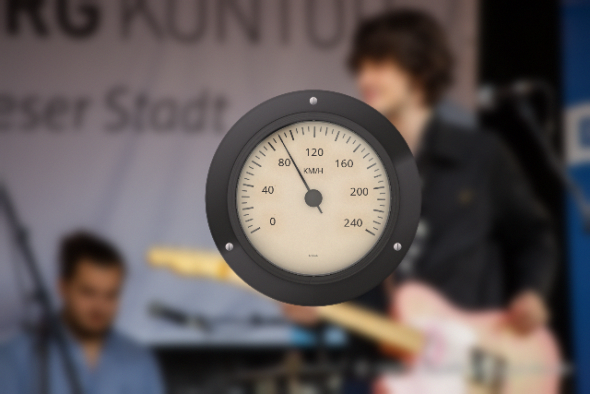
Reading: 90 km/h
